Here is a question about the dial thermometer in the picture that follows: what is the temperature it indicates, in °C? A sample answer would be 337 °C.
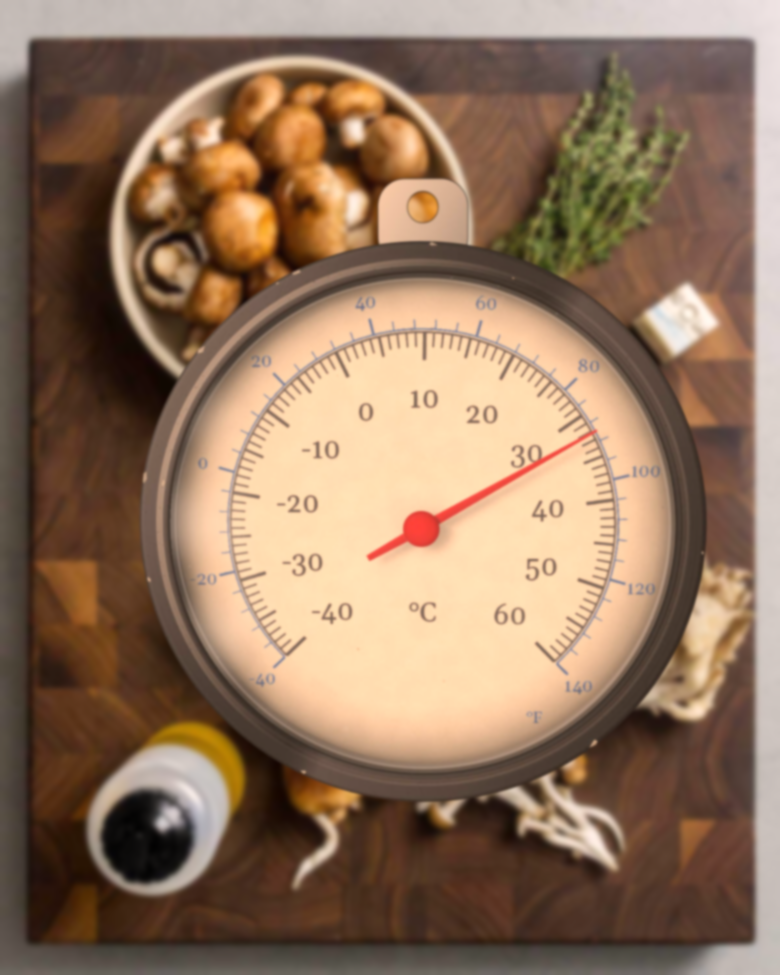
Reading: 32 °C
